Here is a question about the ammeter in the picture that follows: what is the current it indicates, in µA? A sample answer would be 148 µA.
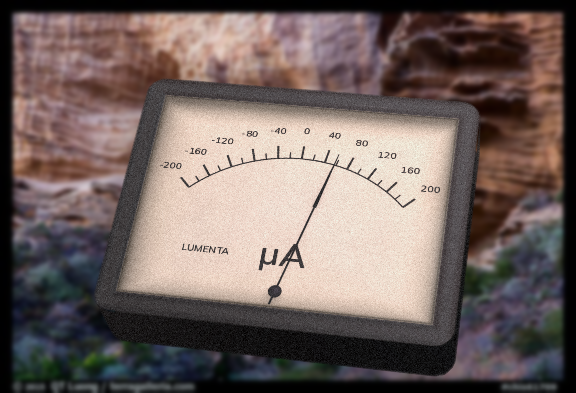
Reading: 60 µA
